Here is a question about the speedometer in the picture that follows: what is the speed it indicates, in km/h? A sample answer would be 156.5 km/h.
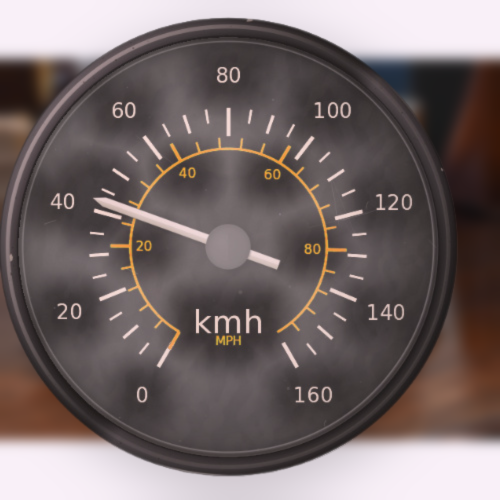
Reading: 42.5 km/h
